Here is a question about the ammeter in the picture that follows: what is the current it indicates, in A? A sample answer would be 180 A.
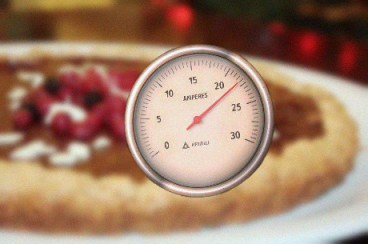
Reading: 22 A
